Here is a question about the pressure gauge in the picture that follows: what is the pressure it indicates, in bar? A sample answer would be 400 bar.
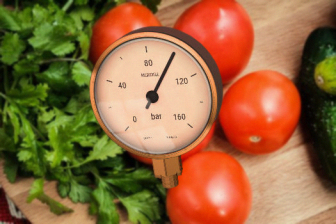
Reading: 100 bar
